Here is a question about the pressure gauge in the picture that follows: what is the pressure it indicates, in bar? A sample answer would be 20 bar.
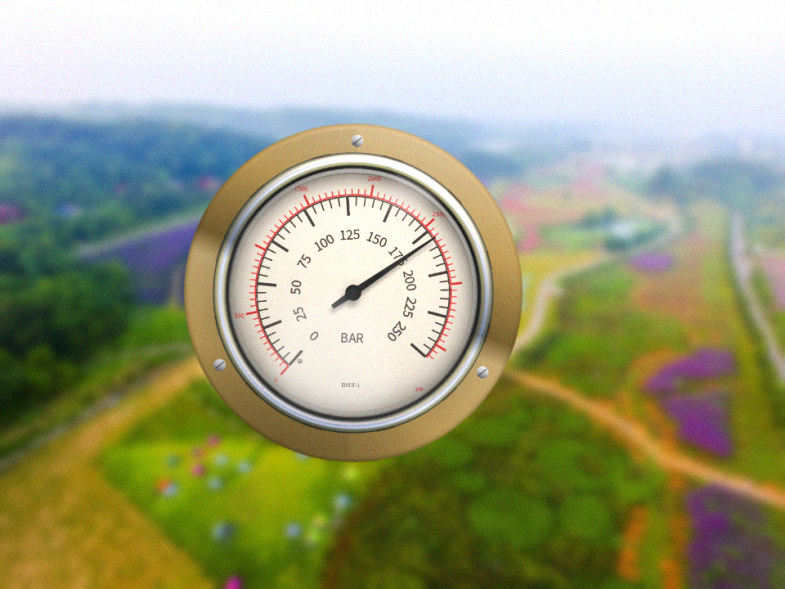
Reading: 180 bar
